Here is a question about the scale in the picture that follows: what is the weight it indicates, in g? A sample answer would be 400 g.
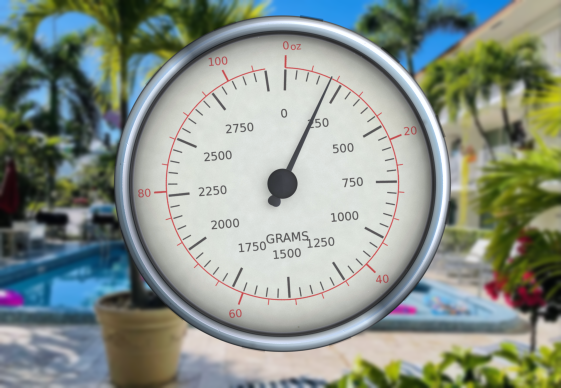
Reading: 200 g
